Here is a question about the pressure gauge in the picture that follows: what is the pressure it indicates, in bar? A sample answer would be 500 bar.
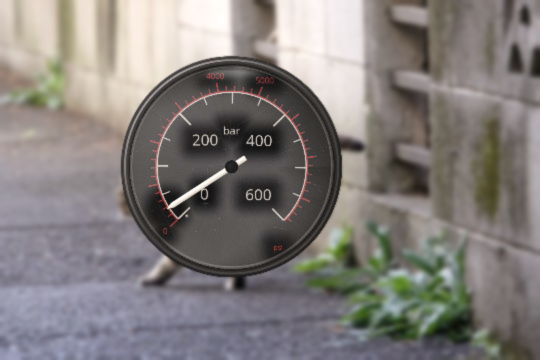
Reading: 25 bar
